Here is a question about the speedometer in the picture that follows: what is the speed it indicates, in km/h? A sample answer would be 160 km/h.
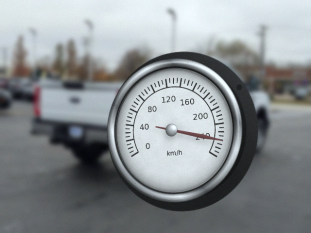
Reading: 240 km/h
